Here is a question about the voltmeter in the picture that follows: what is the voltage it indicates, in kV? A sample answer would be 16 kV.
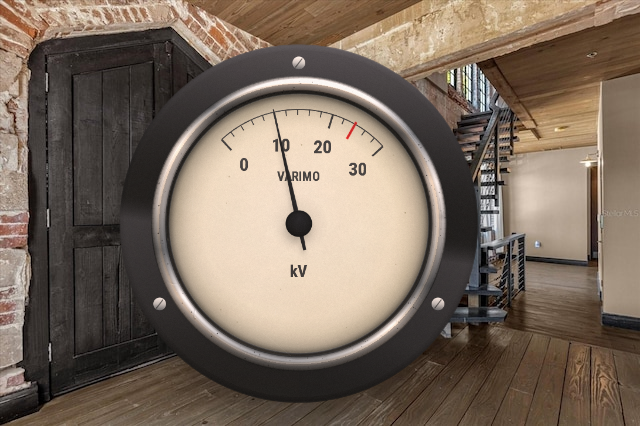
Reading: 10 kV
